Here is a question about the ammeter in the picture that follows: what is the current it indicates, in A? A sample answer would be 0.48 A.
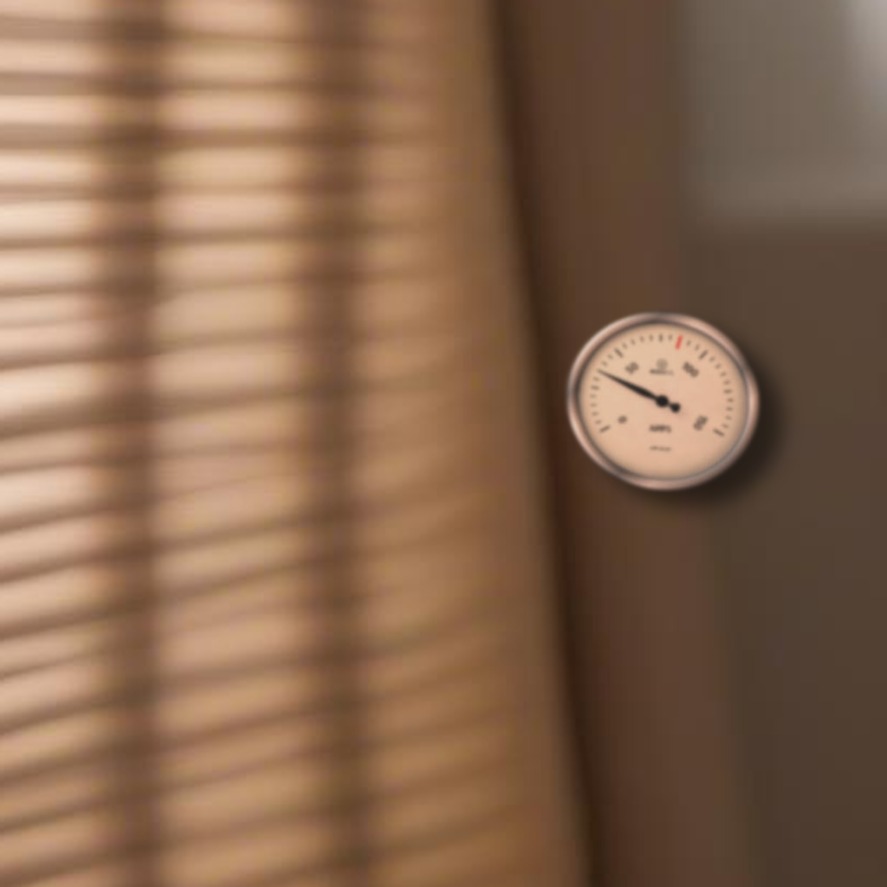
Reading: 35 A
